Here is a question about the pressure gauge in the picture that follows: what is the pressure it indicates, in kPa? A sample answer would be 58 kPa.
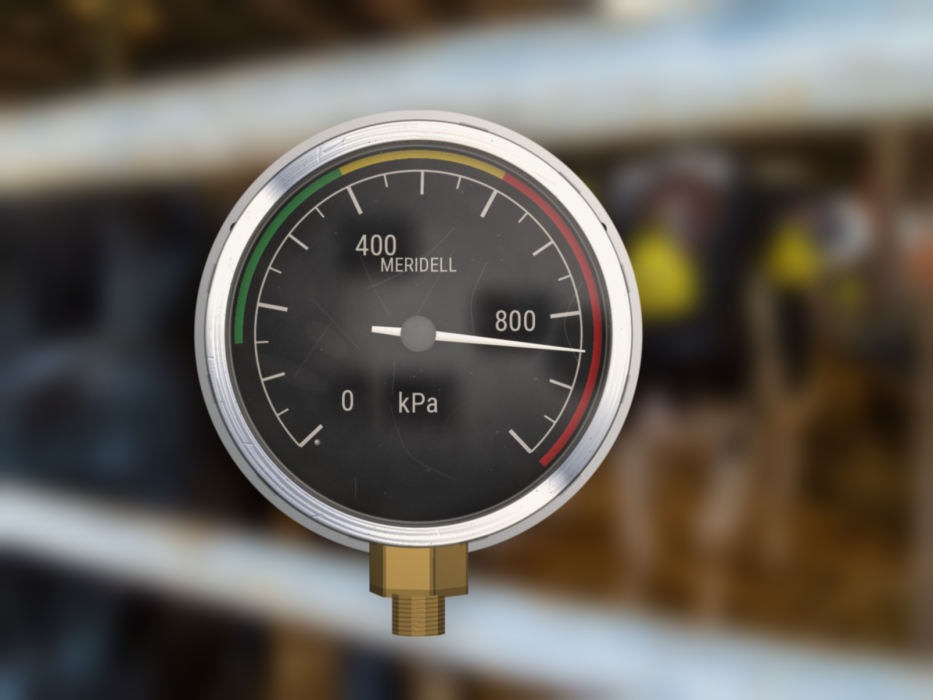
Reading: 850 kPa
